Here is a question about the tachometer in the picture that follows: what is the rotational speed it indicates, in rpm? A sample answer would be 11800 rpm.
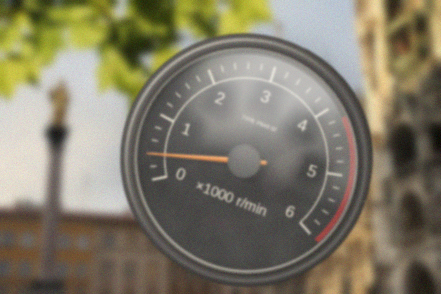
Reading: 400 rpm
